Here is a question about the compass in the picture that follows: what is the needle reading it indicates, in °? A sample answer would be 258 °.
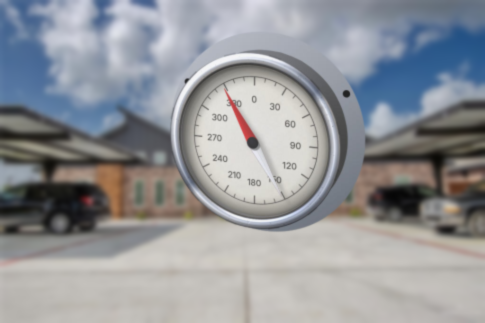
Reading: 330 °
